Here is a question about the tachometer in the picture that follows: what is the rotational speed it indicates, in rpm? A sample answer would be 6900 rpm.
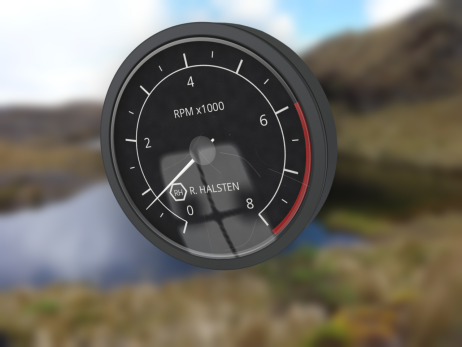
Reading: 750 rpm
